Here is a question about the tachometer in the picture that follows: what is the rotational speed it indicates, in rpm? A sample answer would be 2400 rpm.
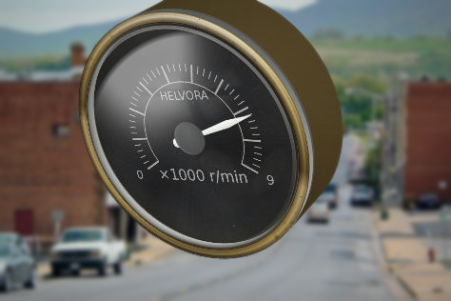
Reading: 7200 rpm
